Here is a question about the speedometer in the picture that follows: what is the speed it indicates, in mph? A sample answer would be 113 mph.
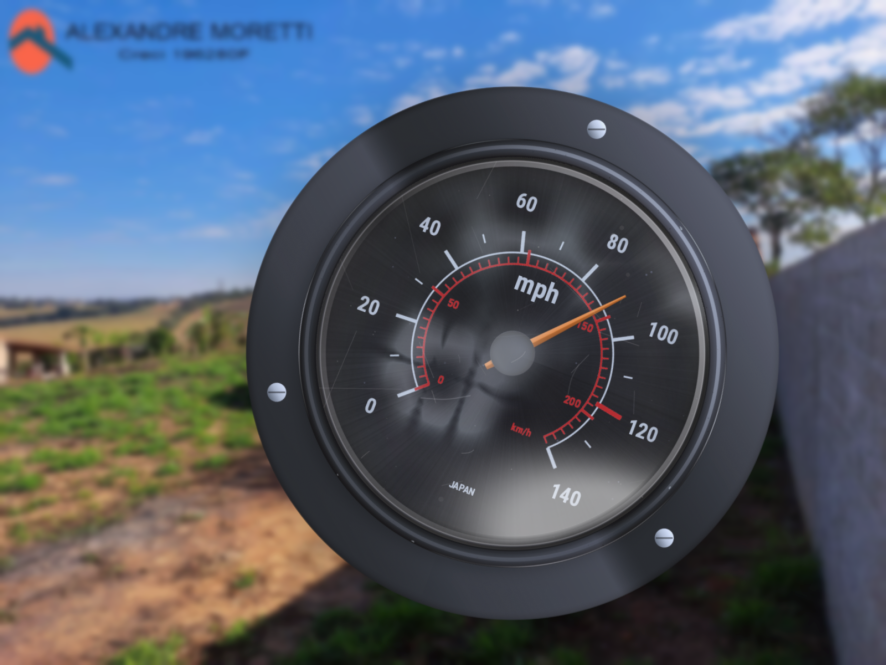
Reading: 90 mph
